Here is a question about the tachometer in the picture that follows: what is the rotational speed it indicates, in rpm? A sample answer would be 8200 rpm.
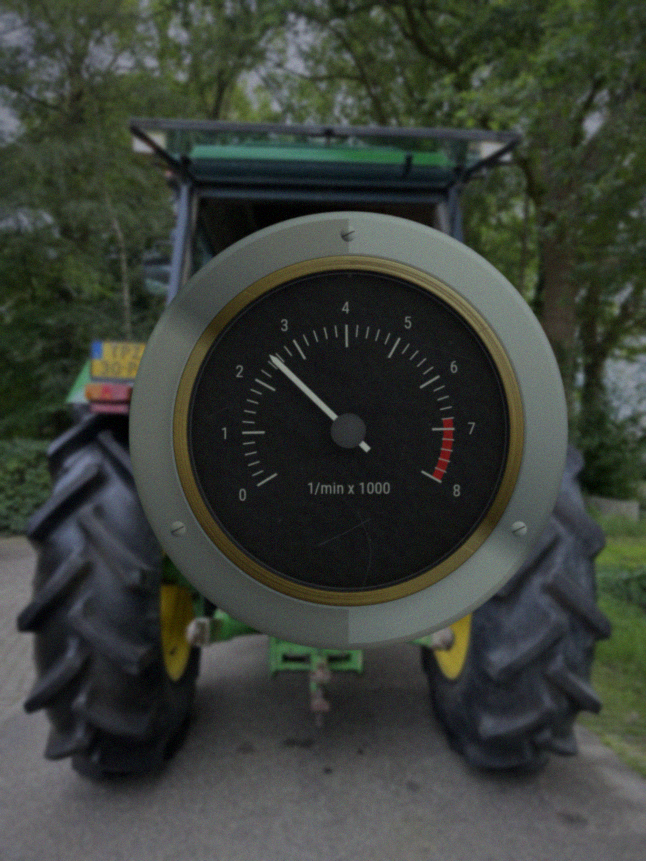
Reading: 2500 rpm
